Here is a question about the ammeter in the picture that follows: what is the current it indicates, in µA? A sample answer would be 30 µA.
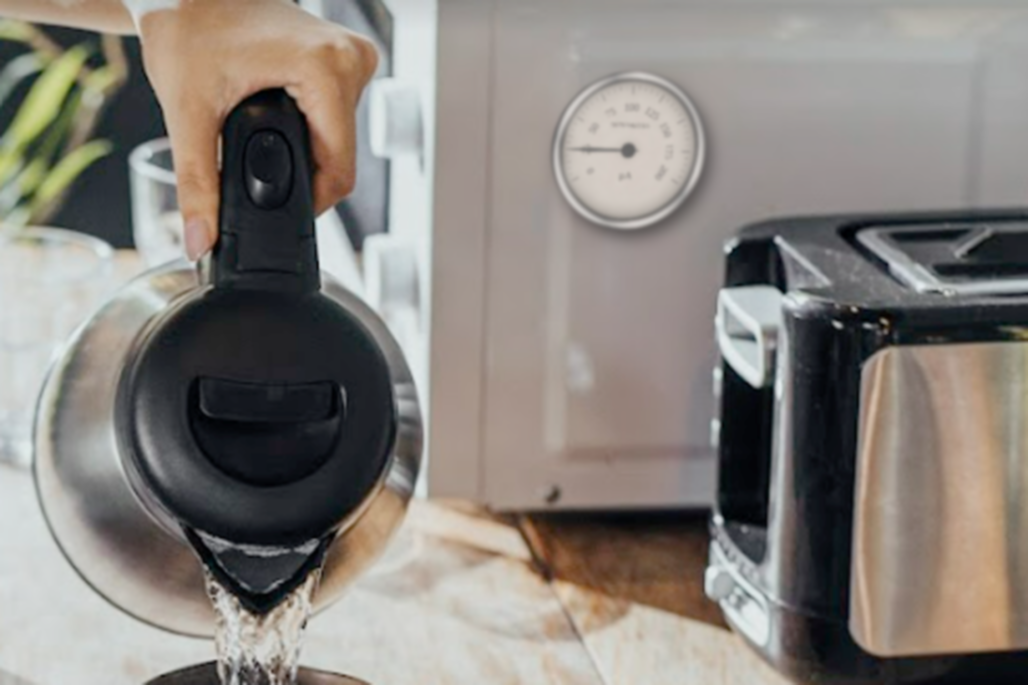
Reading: 25 µA
